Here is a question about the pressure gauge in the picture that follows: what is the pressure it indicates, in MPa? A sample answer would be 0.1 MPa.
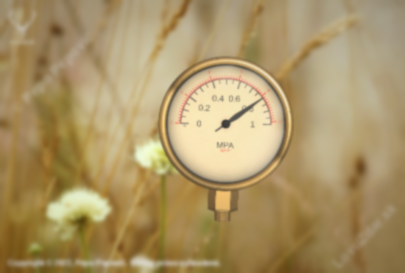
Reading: 0.8 MPa
